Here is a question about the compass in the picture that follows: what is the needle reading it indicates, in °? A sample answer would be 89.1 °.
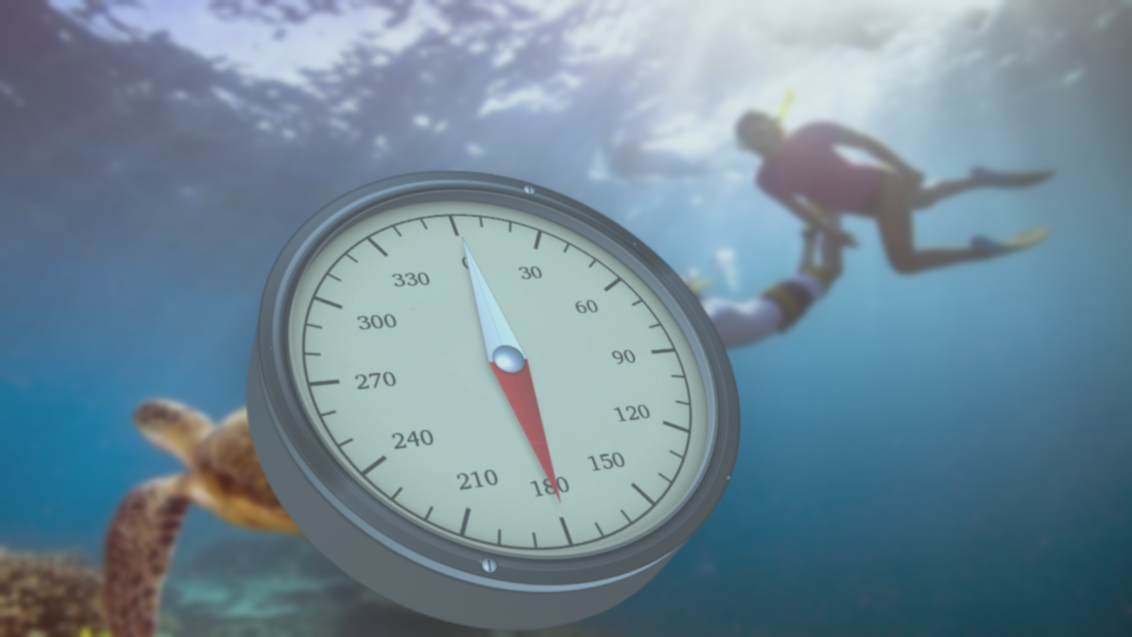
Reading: 180 °
